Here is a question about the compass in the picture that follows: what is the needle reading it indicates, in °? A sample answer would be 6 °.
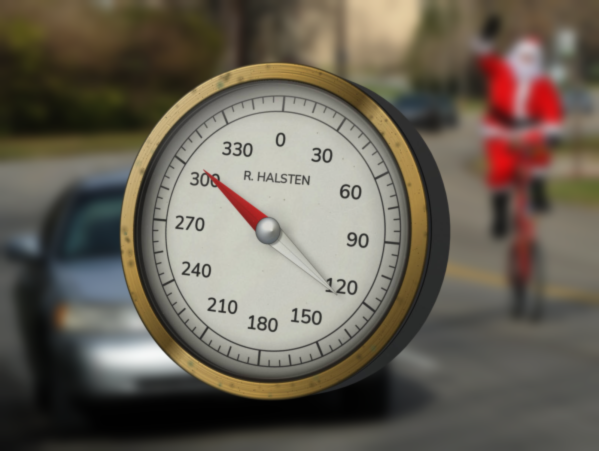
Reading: 305 °
